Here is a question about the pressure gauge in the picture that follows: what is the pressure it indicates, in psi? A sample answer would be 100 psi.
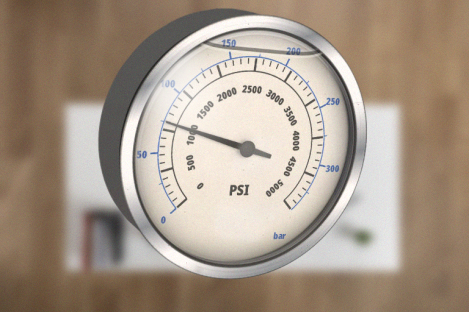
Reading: 1100 psi
